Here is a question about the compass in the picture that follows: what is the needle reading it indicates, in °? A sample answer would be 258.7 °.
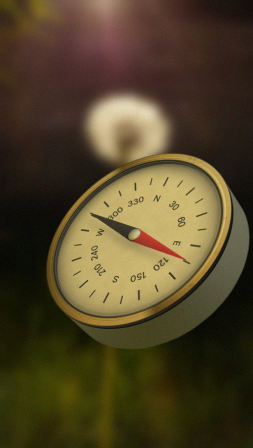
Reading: 105 °
